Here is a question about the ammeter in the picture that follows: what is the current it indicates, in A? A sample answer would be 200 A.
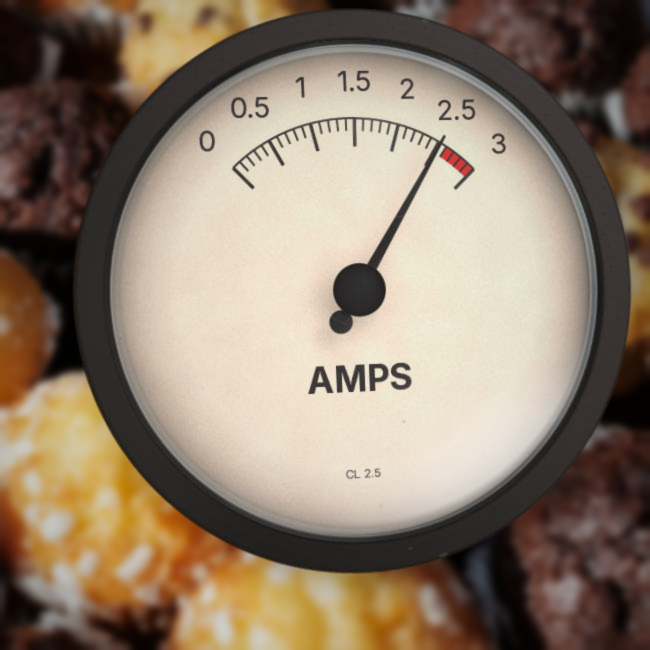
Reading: 2.5 A
